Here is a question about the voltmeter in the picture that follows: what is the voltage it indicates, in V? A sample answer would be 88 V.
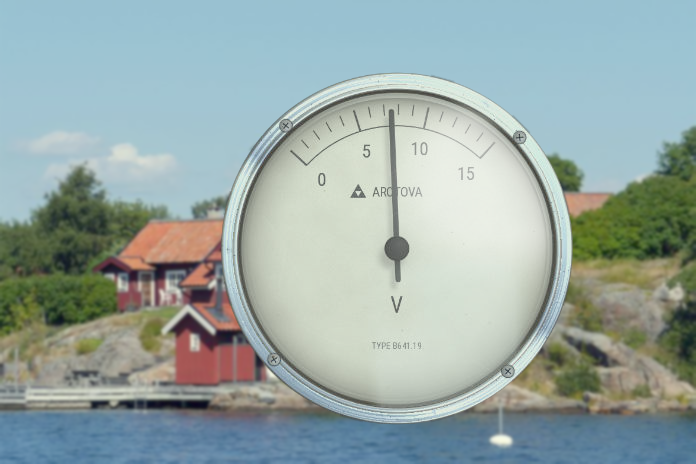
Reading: 7.5 V
